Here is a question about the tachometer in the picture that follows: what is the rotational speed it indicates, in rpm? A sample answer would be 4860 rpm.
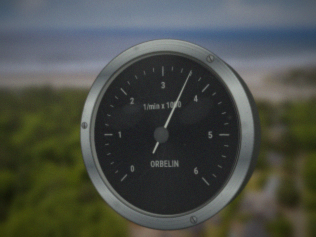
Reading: 3600 rpm
